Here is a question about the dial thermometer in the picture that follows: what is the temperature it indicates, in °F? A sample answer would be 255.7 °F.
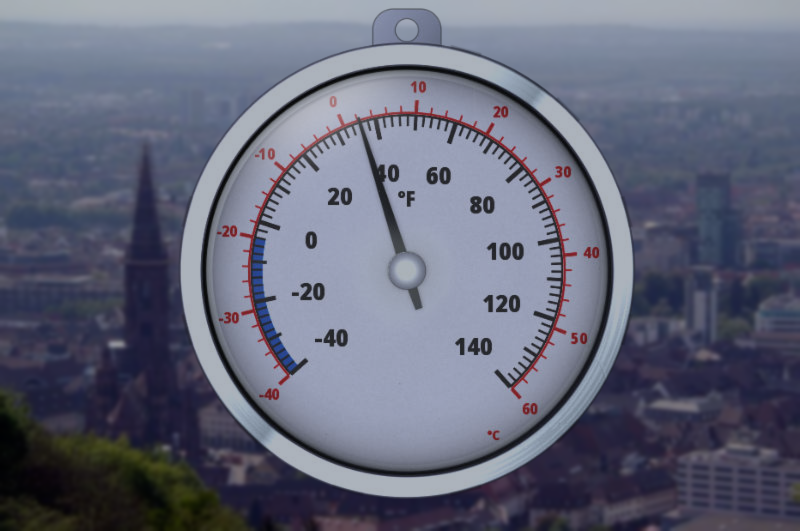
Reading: 36 °F
